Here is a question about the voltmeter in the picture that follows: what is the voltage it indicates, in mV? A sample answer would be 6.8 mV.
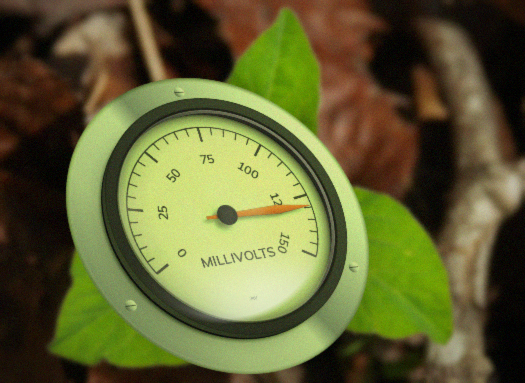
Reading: 130 mV
